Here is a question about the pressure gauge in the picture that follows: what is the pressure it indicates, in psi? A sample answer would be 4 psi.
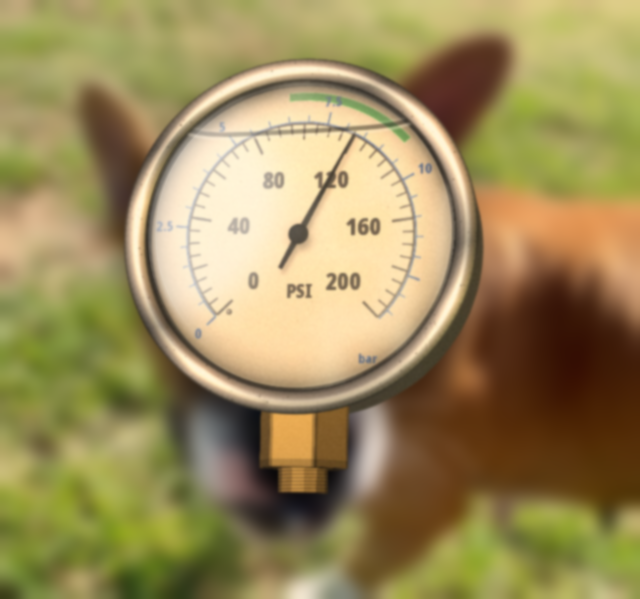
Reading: 120 psi
